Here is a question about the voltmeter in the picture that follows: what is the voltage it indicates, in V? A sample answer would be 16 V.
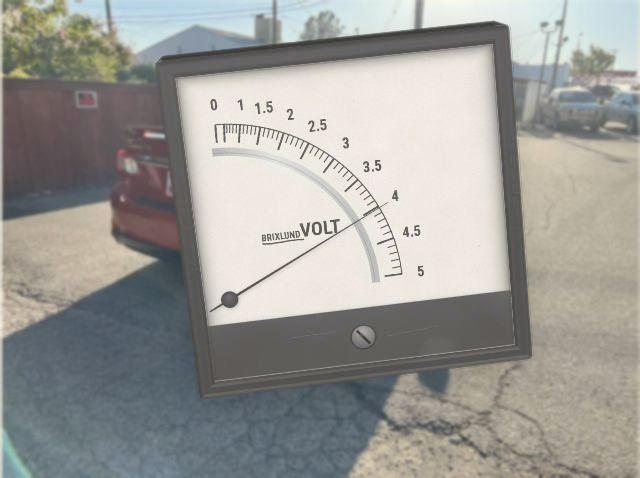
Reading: 4 V
